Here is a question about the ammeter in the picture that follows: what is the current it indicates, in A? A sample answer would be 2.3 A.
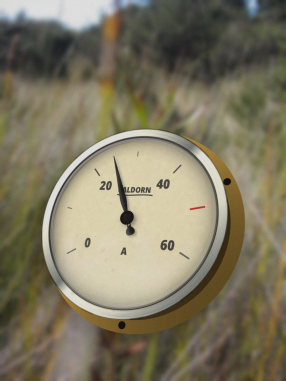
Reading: 25 A
